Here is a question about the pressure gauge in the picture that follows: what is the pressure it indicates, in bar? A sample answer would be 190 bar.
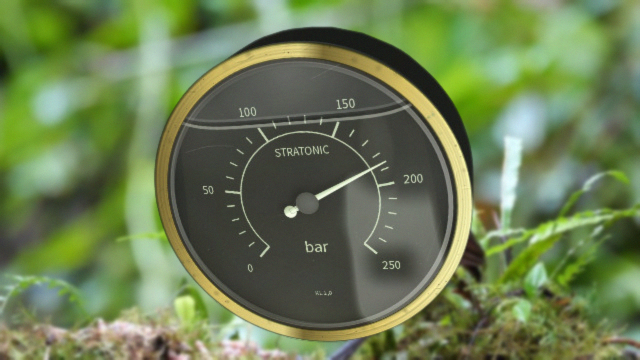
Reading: 185 bar
